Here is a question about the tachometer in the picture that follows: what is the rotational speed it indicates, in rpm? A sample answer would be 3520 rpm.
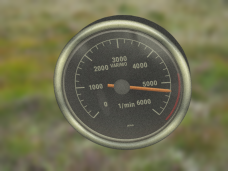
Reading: 5200 rpm
